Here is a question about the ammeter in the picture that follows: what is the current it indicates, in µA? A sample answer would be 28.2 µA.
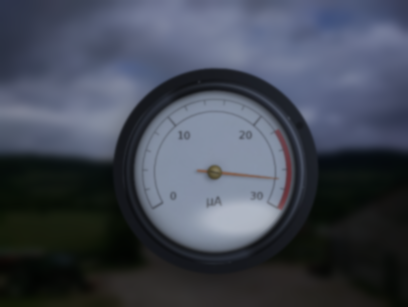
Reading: 27 µA
